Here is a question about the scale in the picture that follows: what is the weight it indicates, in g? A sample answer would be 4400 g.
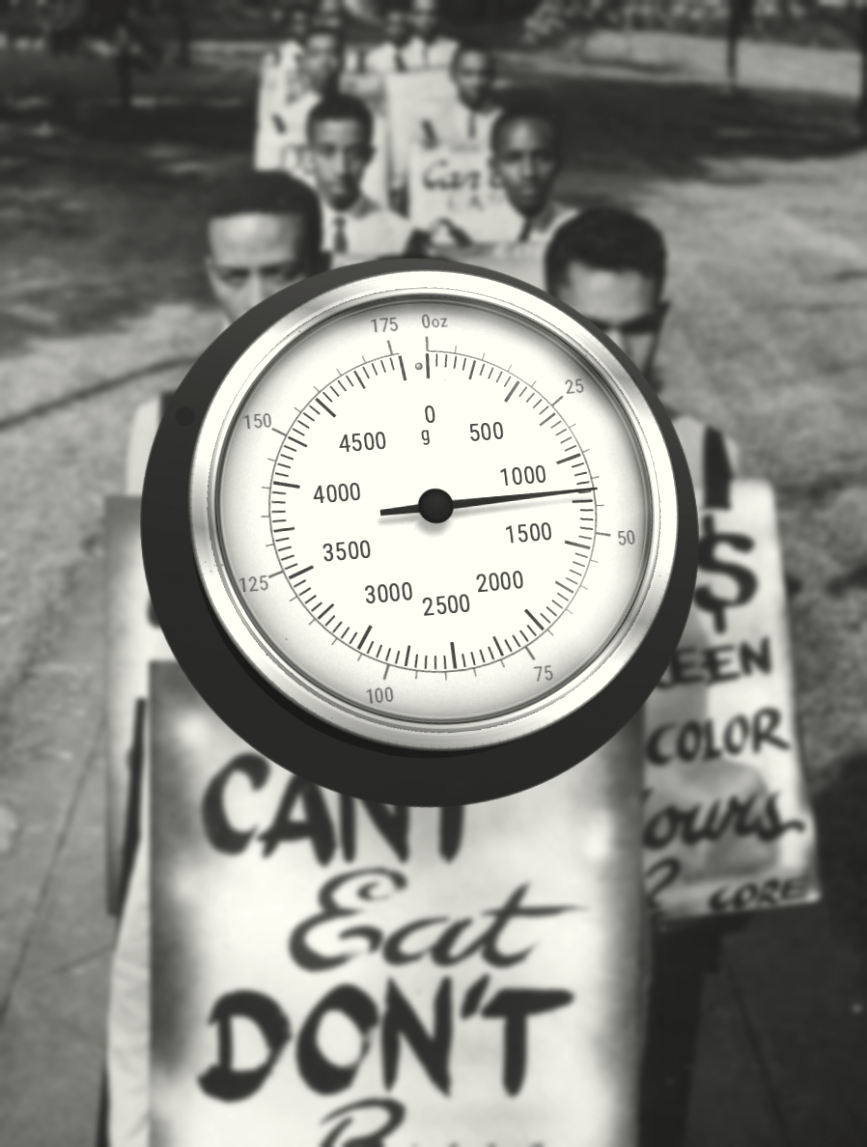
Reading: 1200 g
